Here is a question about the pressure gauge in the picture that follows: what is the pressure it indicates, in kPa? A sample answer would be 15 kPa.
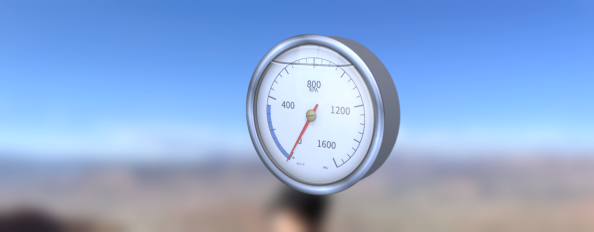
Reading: 0 kPa
